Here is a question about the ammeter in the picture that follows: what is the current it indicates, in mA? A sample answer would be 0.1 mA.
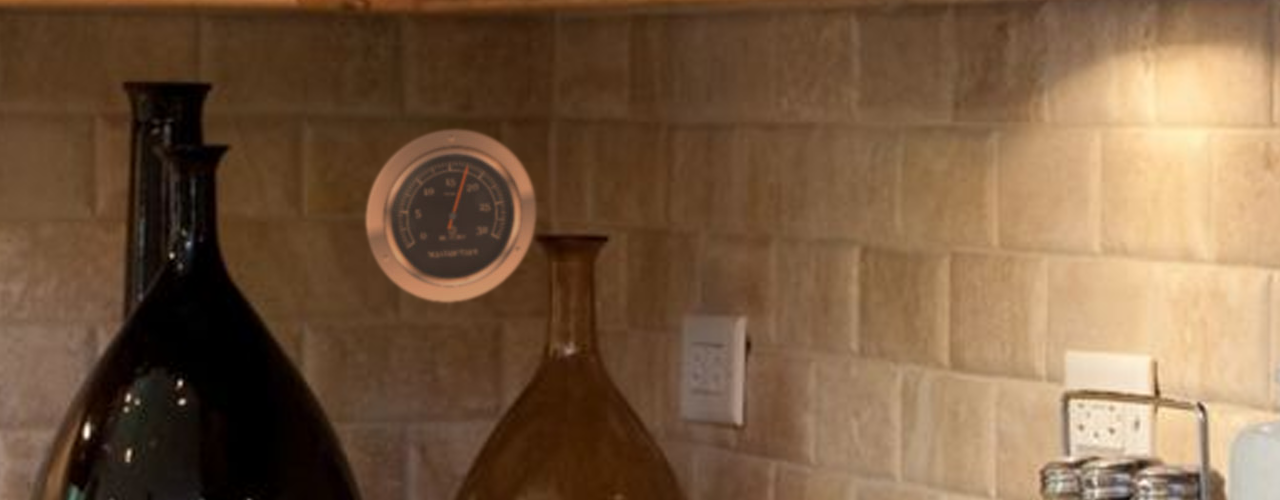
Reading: 17.5 mA
